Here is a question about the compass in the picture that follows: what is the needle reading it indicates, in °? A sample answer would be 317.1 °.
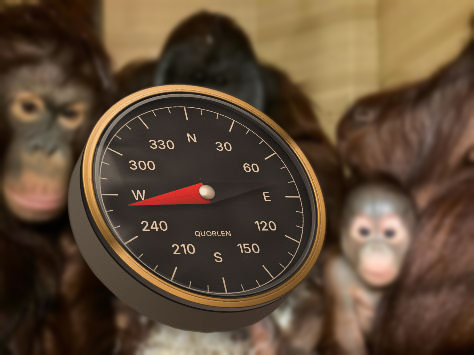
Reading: 260 °
